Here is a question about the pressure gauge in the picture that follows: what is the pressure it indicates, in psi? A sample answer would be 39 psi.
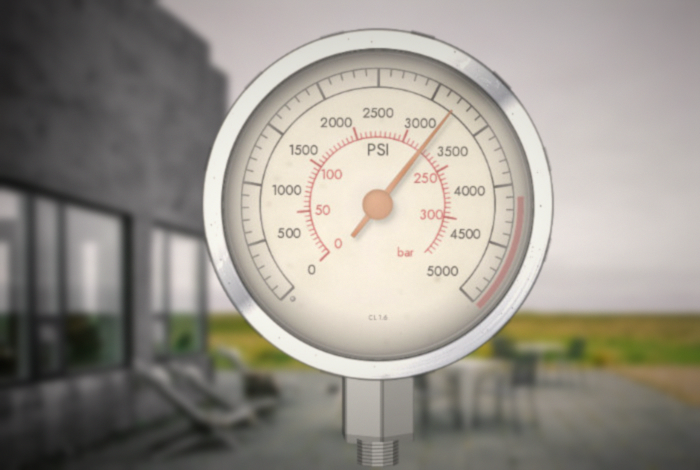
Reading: 3200 psi
